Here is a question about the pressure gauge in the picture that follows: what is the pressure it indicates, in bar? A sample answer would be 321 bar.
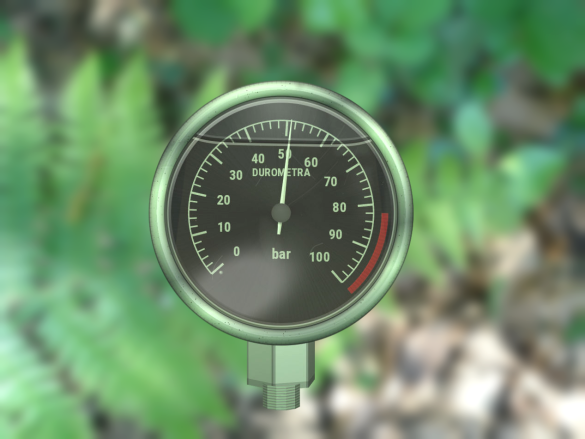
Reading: 51 bar
